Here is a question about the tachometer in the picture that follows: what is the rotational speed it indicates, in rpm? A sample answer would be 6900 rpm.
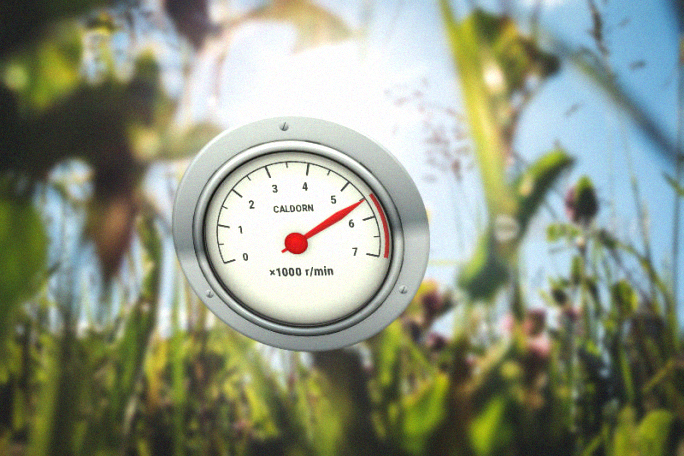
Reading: 5500 rpm
